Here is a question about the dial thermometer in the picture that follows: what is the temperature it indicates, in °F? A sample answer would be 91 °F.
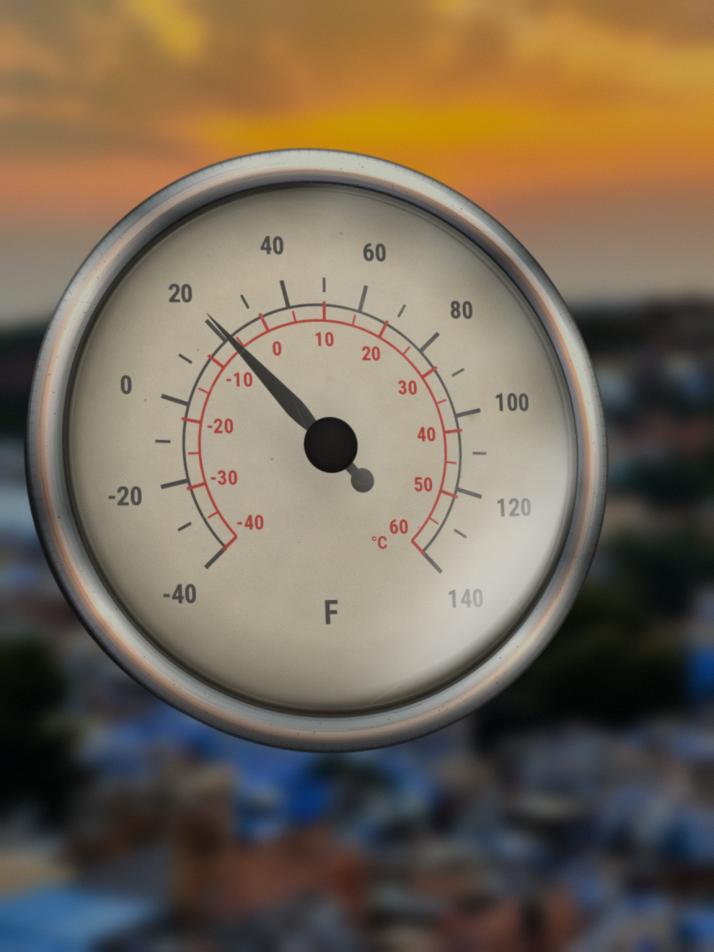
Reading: 20 °F
